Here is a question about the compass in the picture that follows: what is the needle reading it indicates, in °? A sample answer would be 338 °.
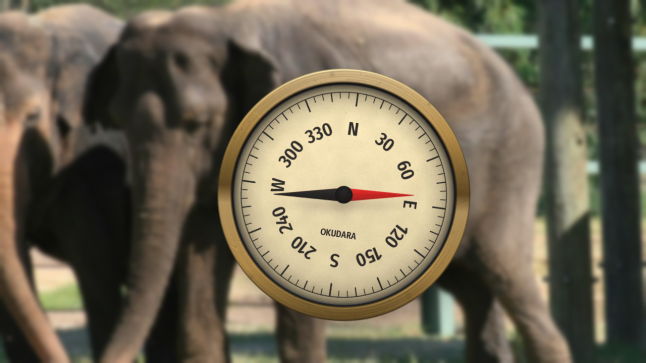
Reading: 82.5 °
